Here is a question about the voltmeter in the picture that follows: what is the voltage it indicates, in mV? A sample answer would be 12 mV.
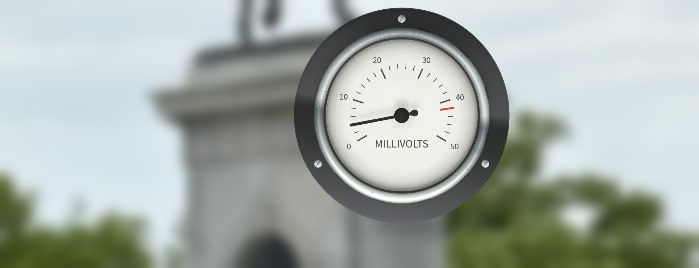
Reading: 4 mV
